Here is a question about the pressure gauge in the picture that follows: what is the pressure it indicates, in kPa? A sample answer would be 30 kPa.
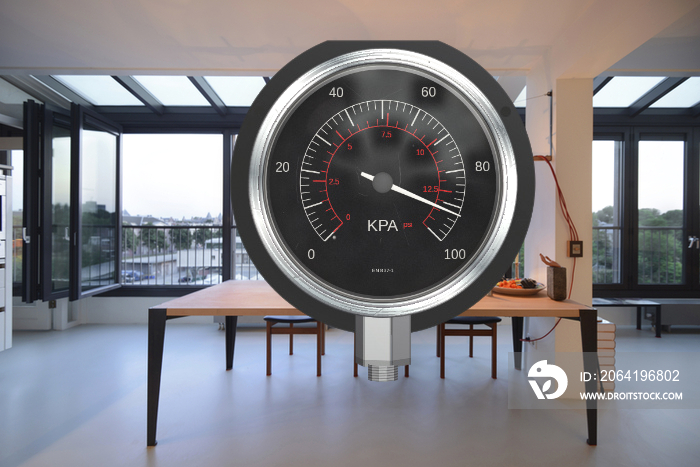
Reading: 92 kPa
